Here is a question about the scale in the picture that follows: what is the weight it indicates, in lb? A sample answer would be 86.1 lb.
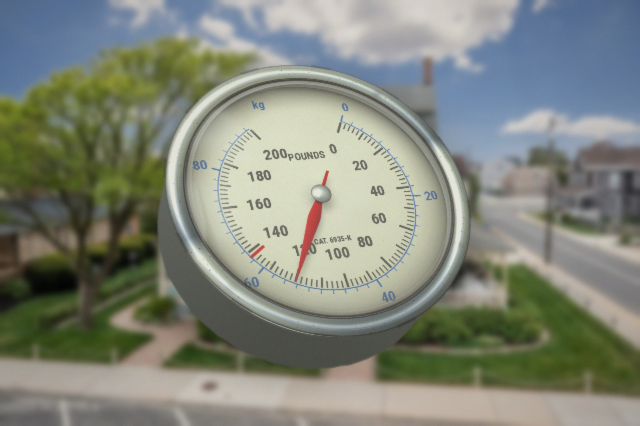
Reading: 120 lb
